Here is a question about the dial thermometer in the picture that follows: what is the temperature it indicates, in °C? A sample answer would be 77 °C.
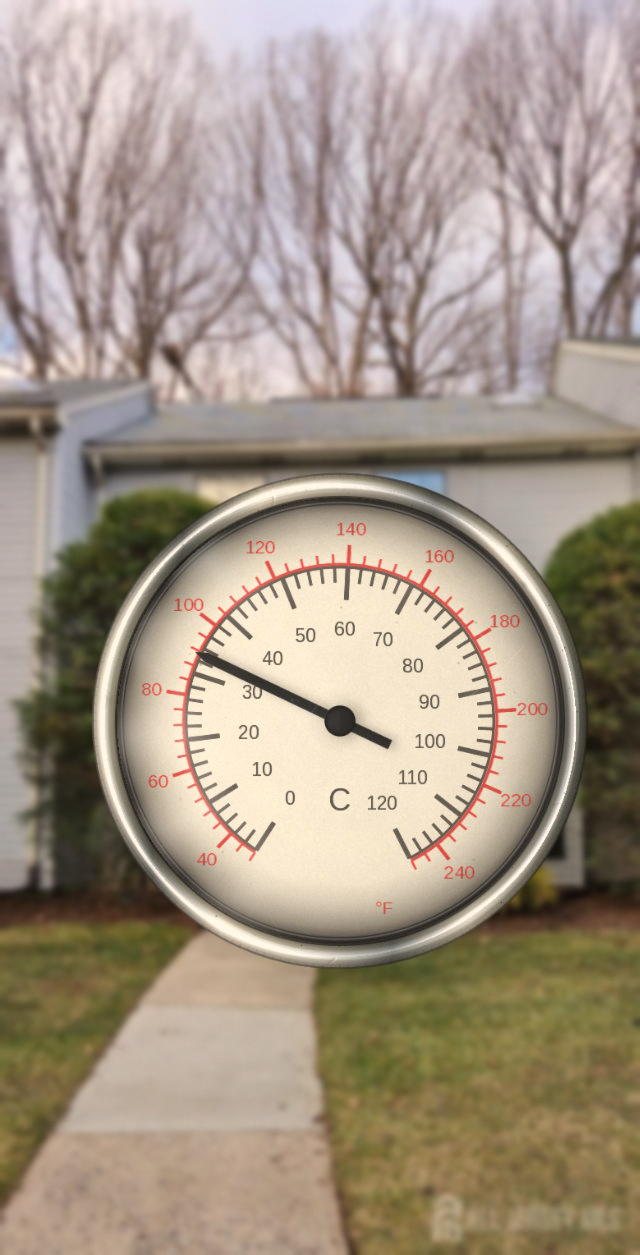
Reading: 33 °C
